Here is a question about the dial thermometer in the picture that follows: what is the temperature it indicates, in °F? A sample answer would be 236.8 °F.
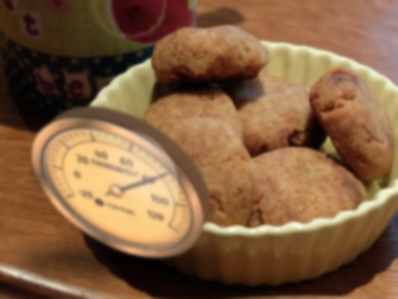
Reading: 80 °F
